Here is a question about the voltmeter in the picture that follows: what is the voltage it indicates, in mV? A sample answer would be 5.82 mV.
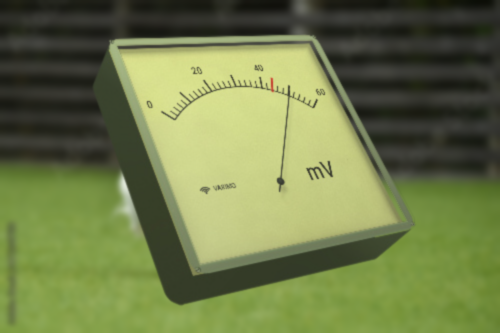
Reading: 50 mV
